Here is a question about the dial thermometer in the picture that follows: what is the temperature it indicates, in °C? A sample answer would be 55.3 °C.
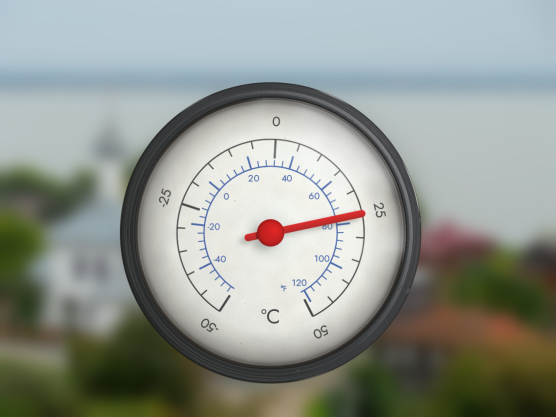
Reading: 25 °C
